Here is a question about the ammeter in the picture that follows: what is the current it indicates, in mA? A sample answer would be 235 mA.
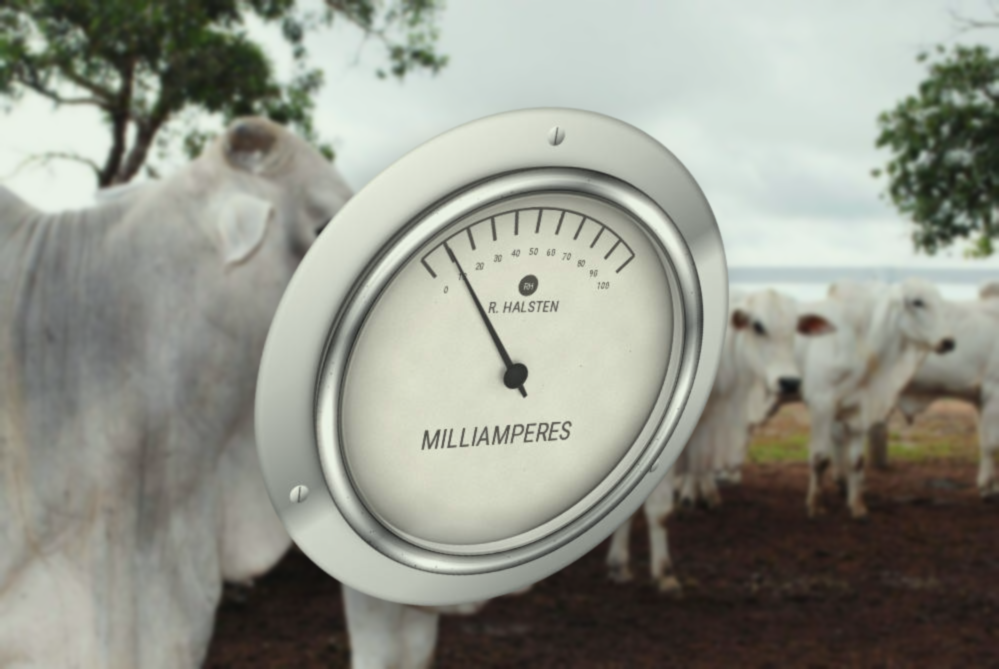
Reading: 10 mA
